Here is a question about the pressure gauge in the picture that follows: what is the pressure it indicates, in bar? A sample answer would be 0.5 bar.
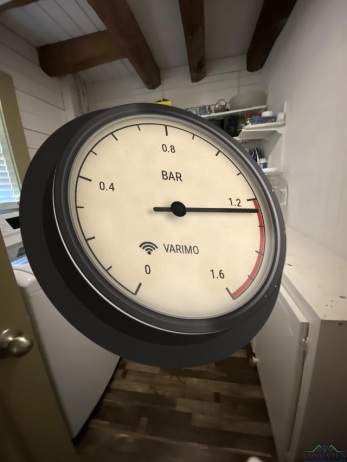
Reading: 1.25 bar
